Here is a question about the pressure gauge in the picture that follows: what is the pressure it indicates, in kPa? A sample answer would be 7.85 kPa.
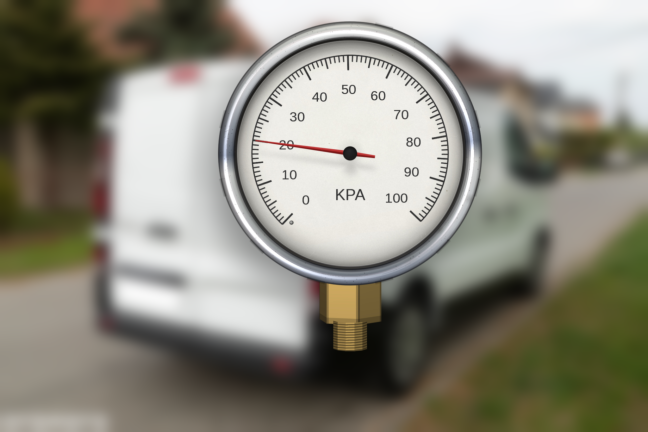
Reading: 20 kPa
